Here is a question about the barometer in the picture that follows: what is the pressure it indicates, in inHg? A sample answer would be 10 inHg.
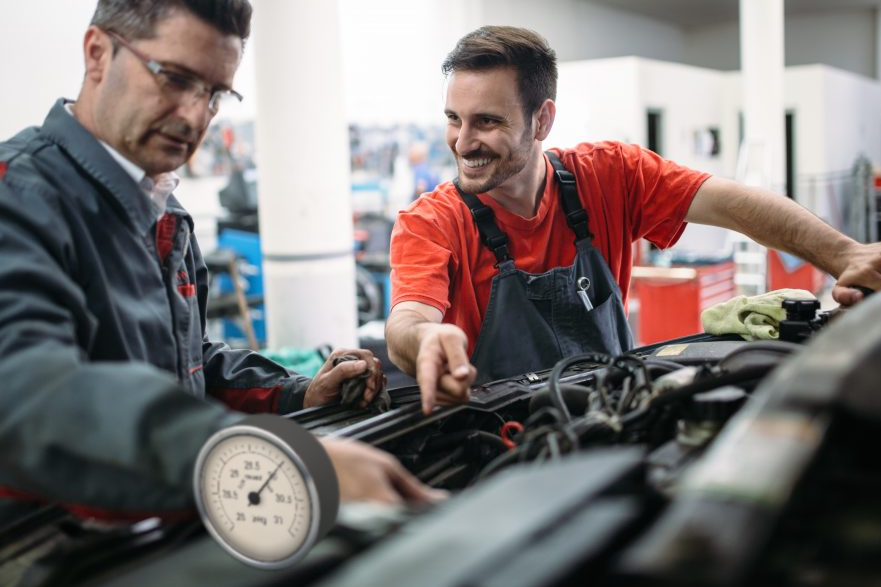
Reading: 30 inHg
